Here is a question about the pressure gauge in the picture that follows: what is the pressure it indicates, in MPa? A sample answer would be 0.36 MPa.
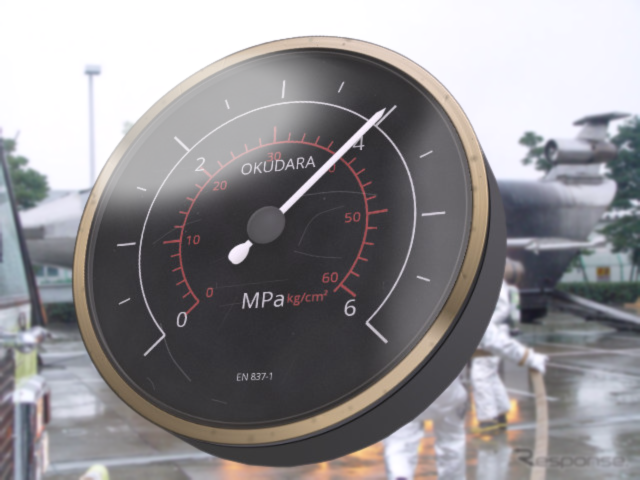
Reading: 4 MPa
